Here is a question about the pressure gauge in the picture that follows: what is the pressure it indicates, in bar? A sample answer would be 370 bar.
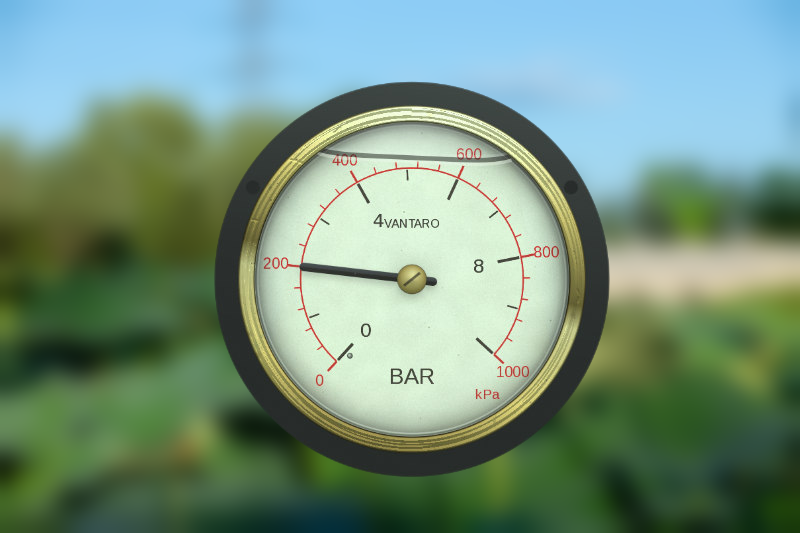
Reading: 2 bar
